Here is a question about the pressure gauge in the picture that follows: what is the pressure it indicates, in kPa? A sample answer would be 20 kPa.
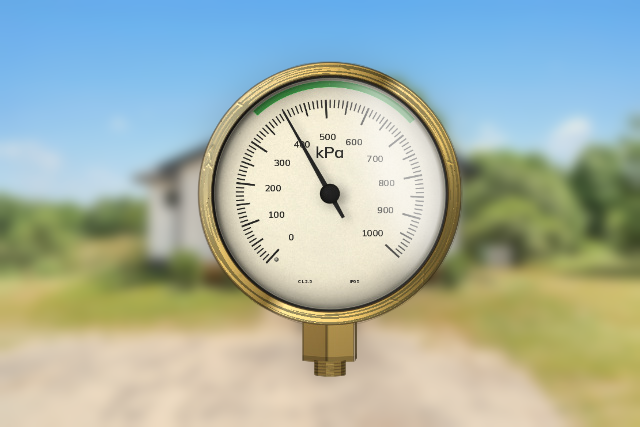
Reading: 400 kPa
